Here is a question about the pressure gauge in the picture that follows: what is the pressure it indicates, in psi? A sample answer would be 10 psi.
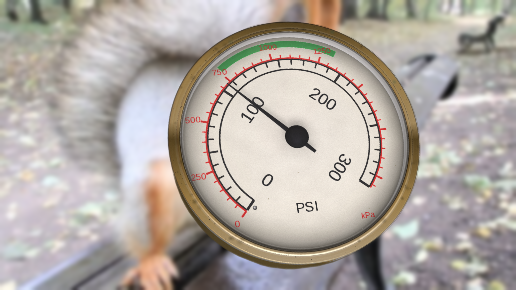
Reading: 105 psi
